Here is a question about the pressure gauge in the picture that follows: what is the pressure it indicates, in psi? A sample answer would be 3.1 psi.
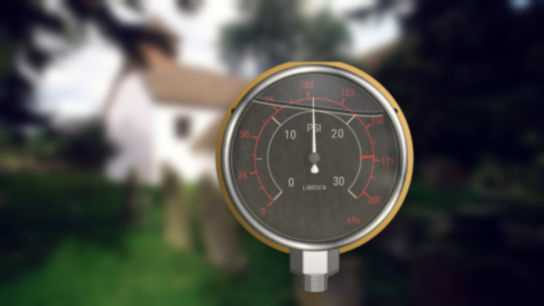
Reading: 15 psi
